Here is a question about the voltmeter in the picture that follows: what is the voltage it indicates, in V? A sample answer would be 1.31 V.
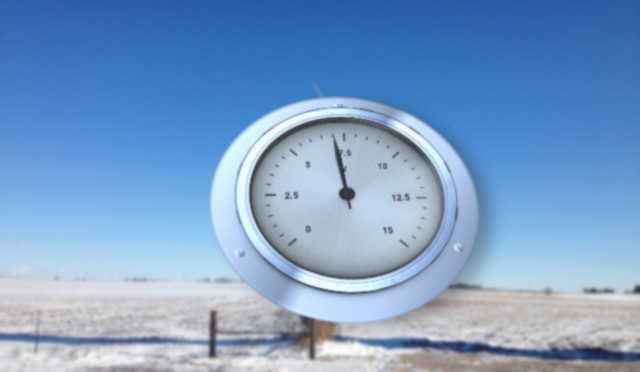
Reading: 7 V
